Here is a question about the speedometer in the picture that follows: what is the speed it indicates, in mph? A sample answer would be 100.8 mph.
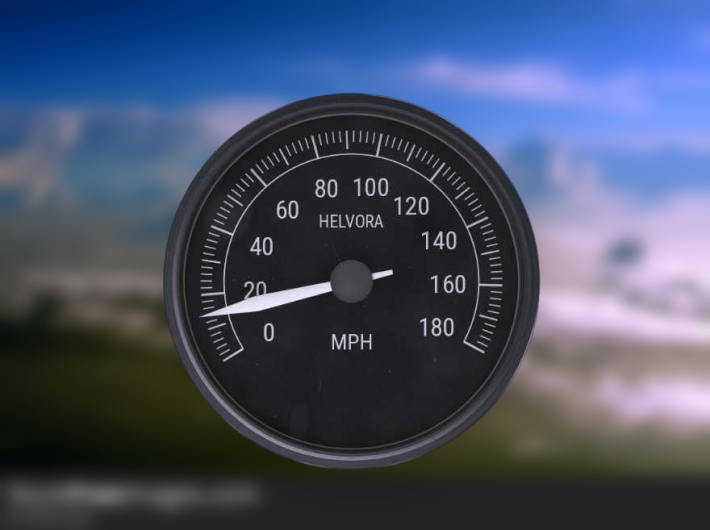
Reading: 14 mph
